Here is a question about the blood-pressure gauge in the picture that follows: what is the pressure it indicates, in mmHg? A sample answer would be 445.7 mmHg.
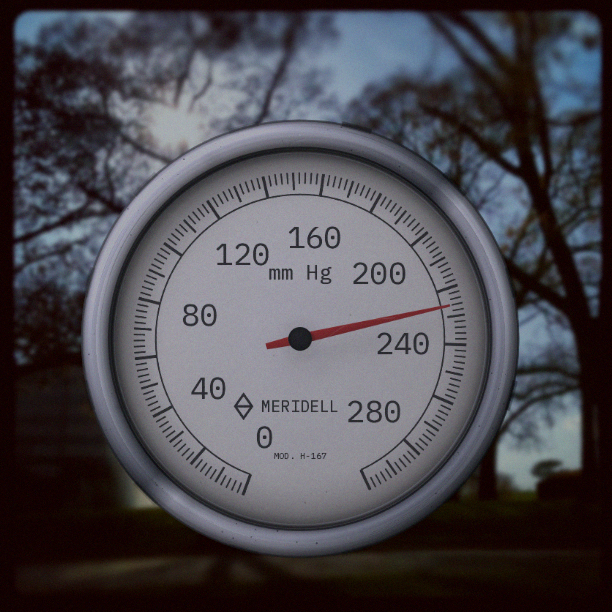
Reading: 226 mmHg
